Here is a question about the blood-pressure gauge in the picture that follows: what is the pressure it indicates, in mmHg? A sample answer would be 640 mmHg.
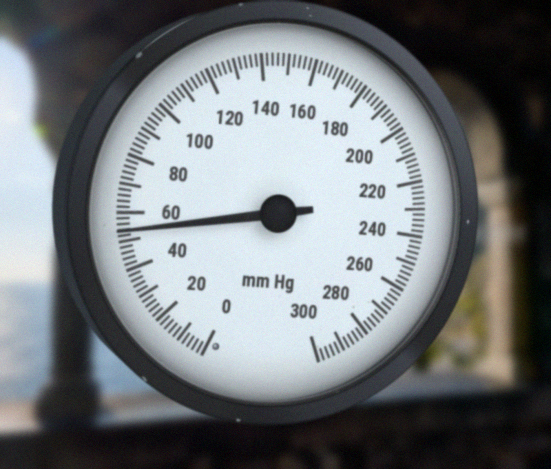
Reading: 54 mmHg
